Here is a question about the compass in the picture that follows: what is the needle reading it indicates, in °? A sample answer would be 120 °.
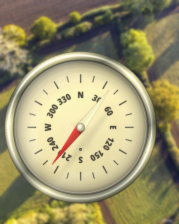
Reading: 217.5 °
